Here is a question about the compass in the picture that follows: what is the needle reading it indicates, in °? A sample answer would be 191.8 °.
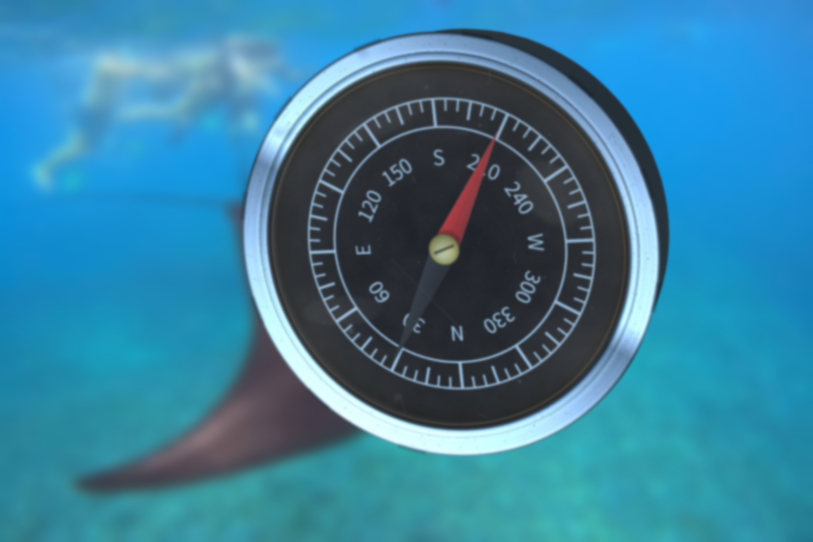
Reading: 210 °
